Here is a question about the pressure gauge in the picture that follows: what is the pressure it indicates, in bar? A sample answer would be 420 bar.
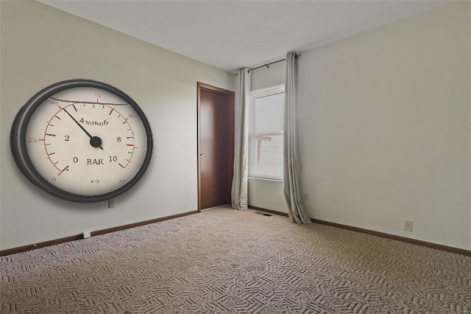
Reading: 3.5 bar
